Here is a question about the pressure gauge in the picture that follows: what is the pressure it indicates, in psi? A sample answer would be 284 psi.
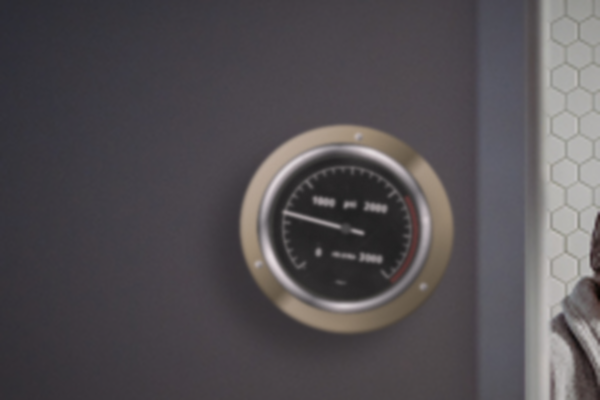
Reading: 600 psi
